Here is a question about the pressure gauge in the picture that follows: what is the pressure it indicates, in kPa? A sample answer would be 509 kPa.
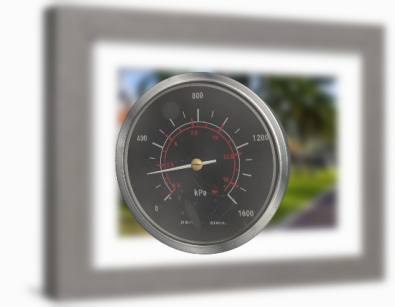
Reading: 200 kPa
